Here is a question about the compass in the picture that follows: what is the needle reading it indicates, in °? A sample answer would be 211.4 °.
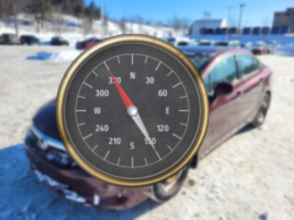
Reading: 330 °
